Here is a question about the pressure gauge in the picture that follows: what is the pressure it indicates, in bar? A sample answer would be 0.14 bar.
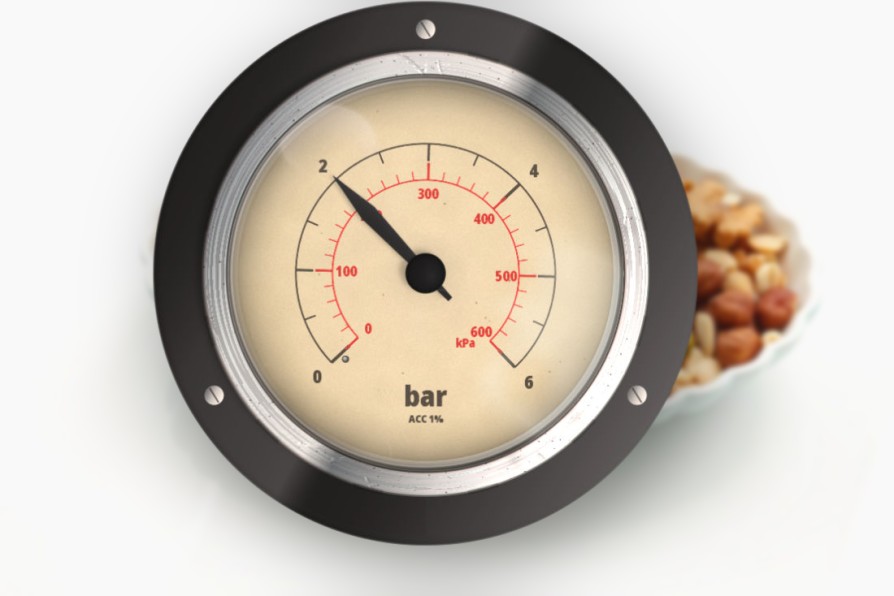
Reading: 2 bar
